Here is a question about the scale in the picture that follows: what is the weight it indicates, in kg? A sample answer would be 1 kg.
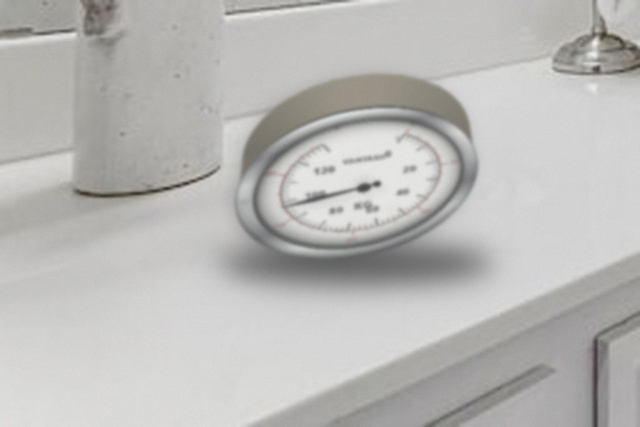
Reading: 100 kg
